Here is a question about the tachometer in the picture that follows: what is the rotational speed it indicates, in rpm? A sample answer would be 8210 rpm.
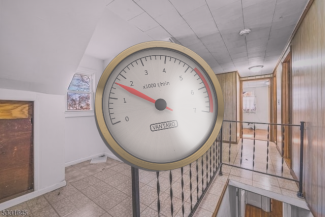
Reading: 1600 rpm
